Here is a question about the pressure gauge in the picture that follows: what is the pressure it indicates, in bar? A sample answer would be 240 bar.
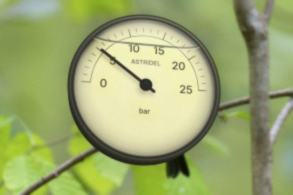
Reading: 5 bar
